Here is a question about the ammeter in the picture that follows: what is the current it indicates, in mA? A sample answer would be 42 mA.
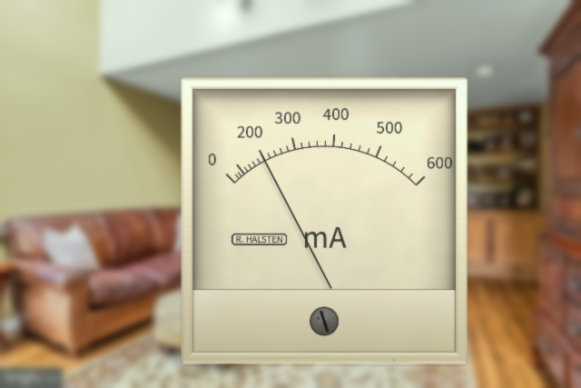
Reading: 200 mA
